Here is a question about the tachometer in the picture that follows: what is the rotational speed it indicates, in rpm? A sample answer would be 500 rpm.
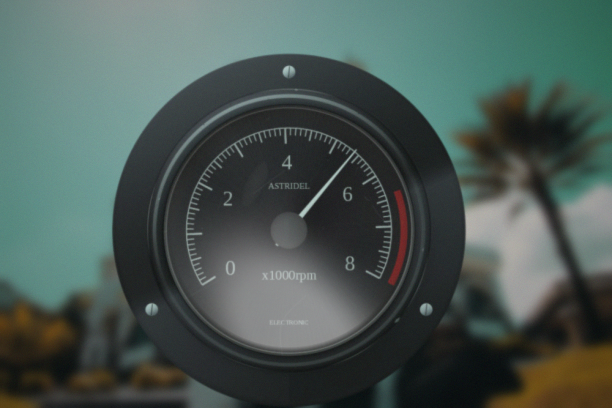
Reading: 5400 rpm
